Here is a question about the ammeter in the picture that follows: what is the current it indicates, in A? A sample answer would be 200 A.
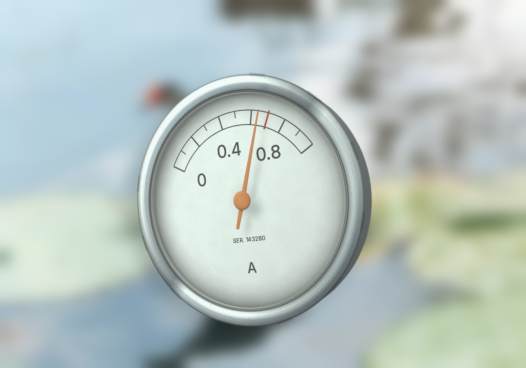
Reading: 0.65 A
